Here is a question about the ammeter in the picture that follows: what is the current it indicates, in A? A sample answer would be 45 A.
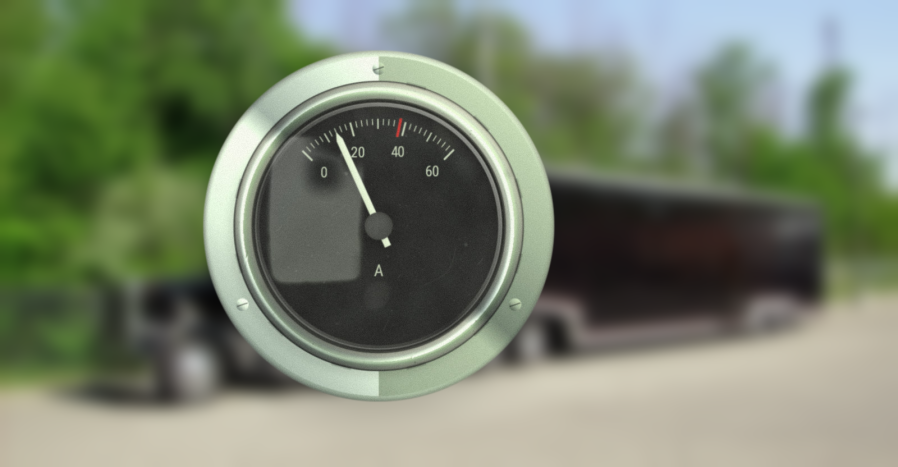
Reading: 14 A
